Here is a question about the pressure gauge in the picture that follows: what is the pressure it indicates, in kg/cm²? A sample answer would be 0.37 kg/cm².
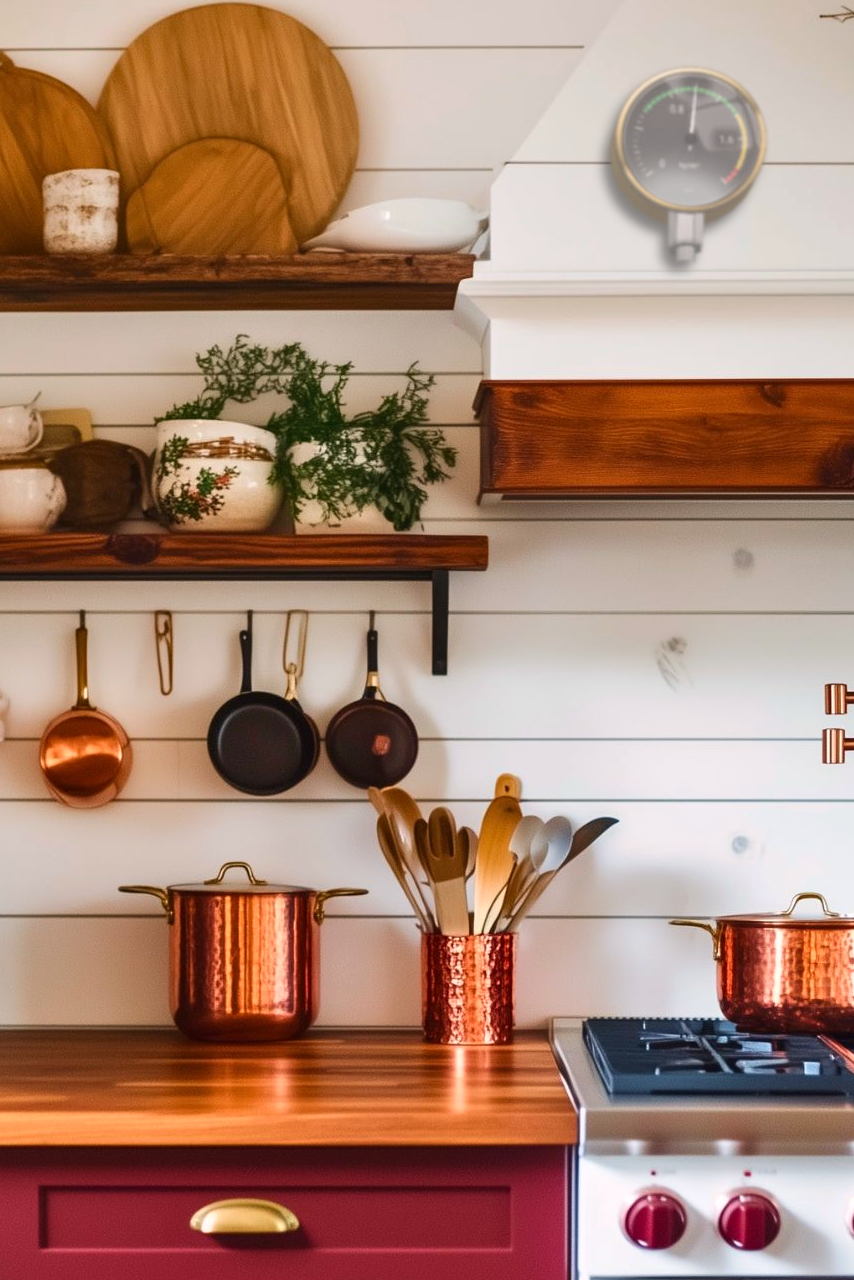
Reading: 1 kg/cm²
